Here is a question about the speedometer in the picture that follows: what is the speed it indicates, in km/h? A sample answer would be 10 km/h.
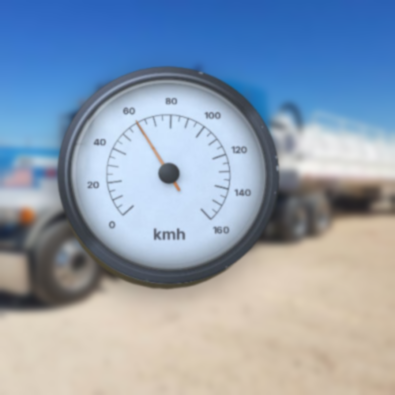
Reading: 60 km/h
